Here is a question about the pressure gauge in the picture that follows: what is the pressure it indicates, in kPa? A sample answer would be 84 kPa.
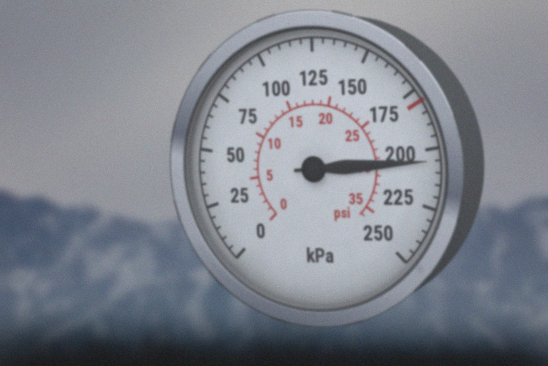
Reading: 205 kPa
